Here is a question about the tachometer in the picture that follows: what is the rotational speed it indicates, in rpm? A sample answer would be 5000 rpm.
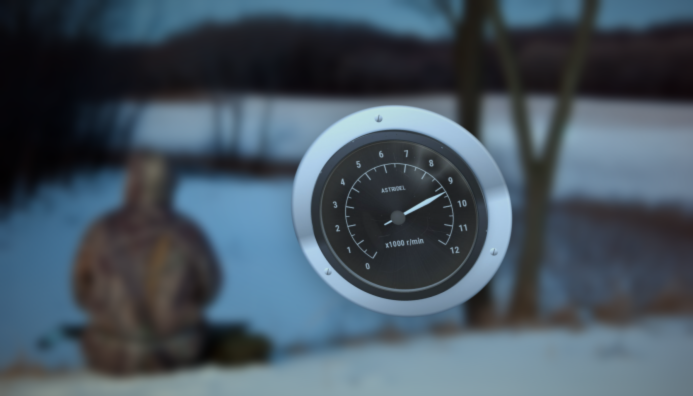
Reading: 9250 rpm
